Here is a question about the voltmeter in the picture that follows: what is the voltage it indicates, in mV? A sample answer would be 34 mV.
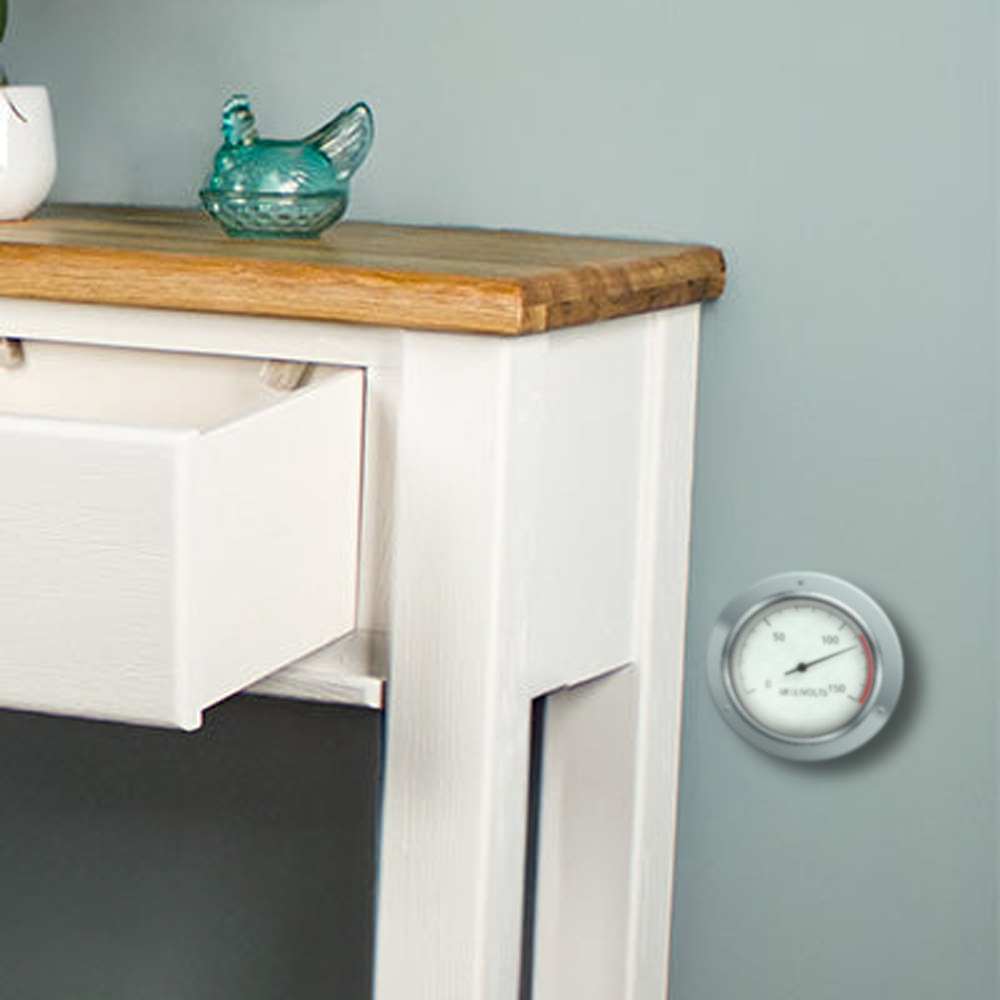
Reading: 115 mV
